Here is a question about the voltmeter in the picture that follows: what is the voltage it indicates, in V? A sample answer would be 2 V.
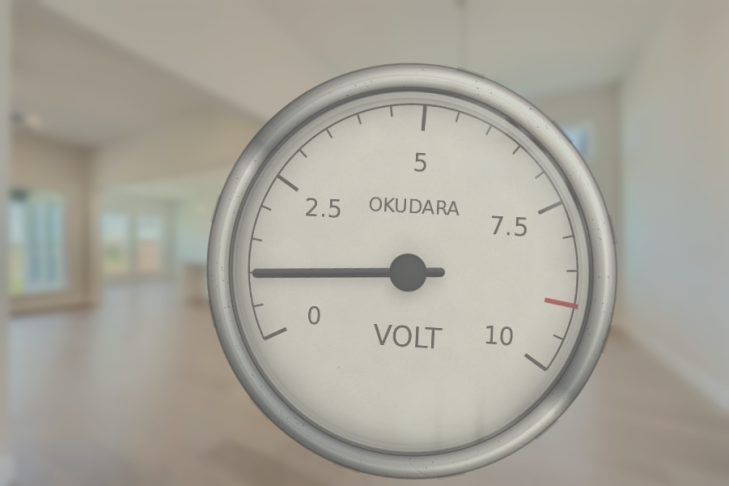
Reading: 1 V
